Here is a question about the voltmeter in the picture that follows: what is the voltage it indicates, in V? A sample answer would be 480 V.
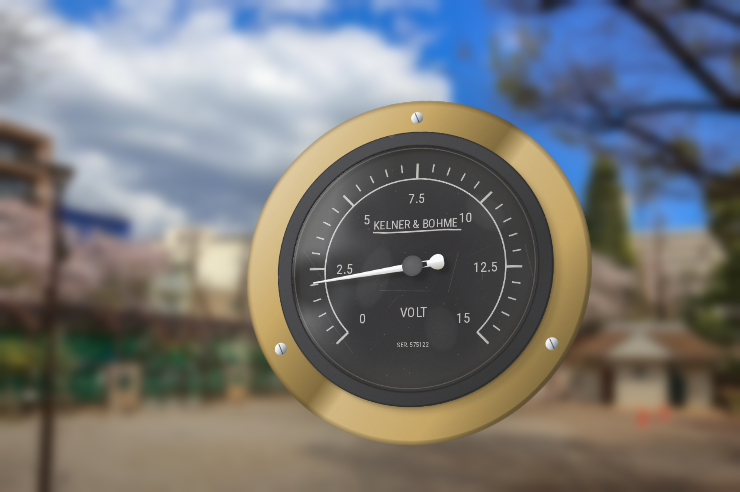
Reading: 2 V
